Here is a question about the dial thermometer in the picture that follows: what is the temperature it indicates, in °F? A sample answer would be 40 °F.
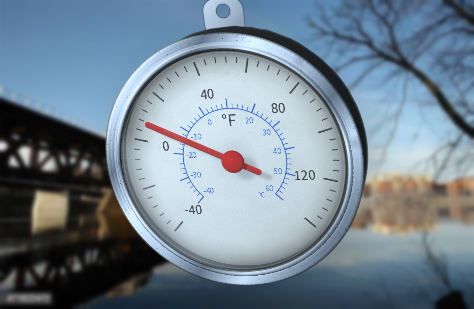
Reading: 8 °F
